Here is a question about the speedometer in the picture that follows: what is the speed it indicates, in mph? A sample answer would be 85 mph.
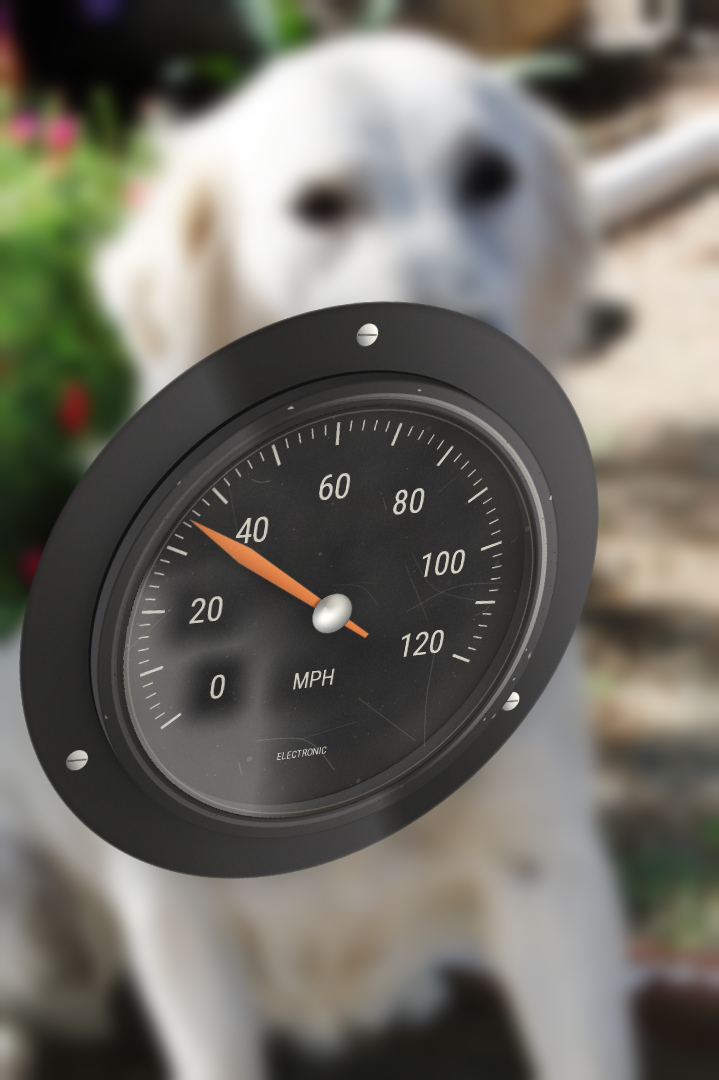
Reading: 35 mph
